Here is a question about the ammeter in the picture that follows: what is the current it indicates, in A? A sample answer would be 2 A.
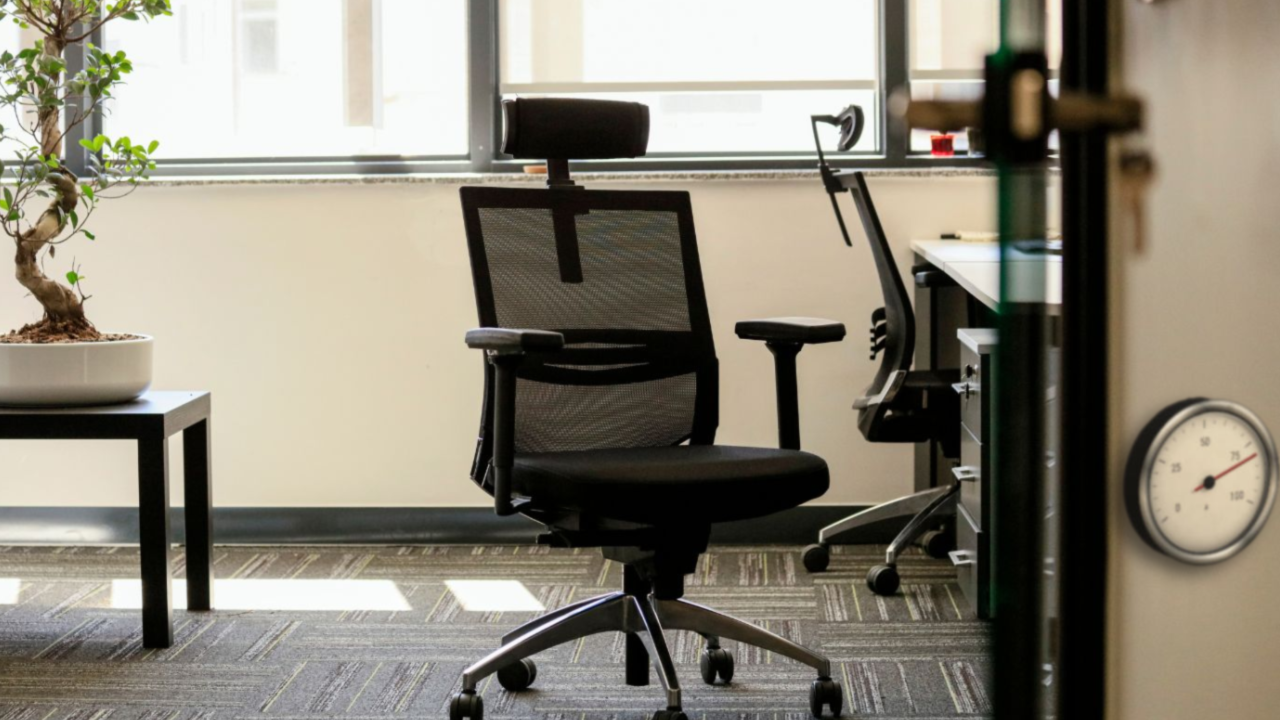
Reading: 80 A
